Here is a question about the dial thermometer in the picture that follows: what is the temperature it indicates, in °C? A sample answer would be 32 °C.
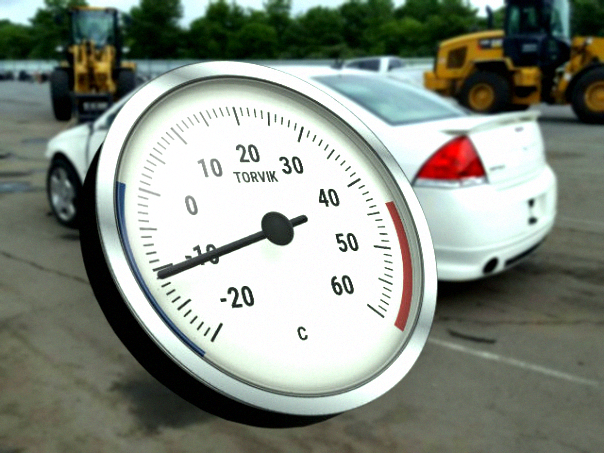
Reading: -11 °C
